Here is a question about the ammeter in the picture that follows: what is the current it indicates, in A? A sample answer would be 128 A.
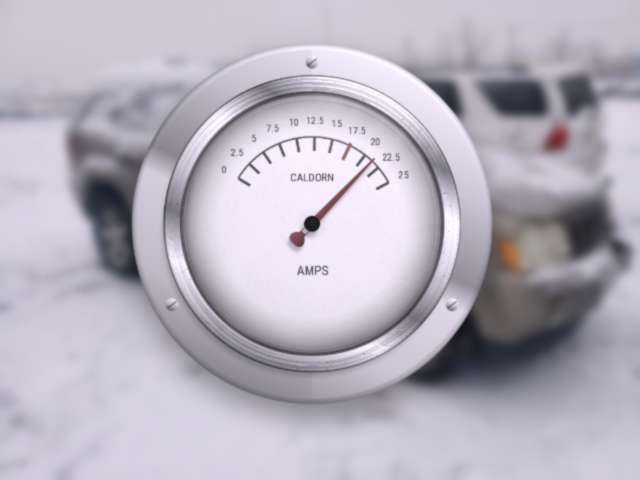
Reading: 21.25 A
